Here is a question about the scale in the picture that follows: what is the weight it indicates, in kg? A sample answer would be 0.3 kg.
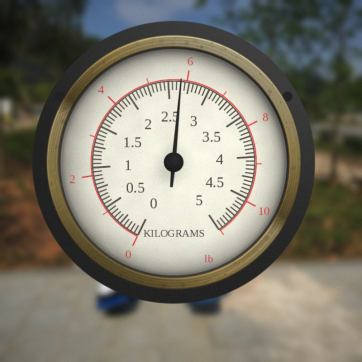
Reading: 2.65 kg
